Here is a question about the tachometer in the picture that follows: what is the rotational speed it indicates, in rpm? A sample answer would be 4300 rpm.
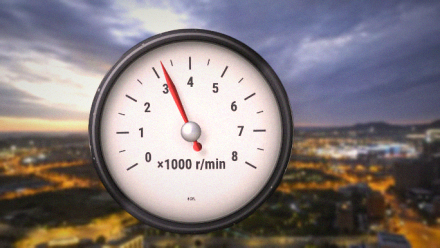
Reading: 3250 rpm
